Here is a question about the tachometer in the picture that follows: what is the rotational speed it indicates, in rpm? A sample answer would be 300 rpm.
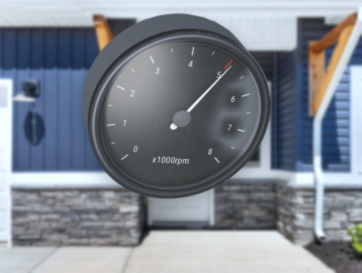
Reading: 5000 rpm
